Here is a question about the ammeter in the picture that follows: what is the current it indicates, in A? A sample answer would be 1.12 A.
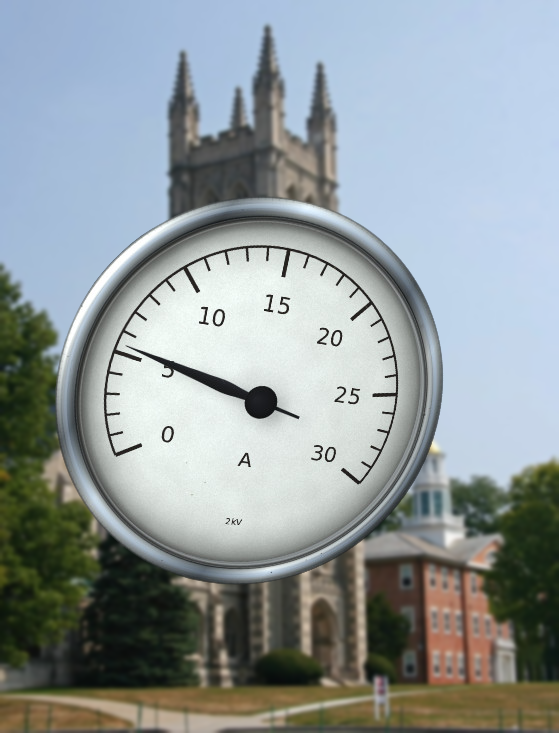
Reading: 5.5 A
